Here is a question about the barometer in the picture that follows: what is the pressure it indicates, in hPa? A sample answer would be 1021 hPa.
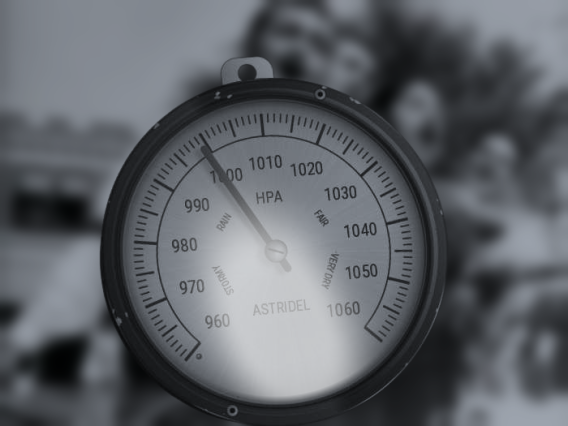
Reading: 999 hPa
